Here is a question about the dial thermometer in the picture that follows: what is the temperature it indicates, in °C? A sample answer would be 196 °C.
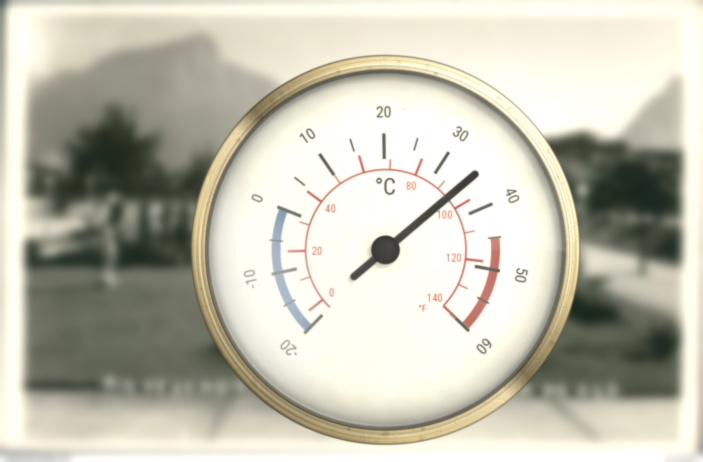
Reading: 35 °C
